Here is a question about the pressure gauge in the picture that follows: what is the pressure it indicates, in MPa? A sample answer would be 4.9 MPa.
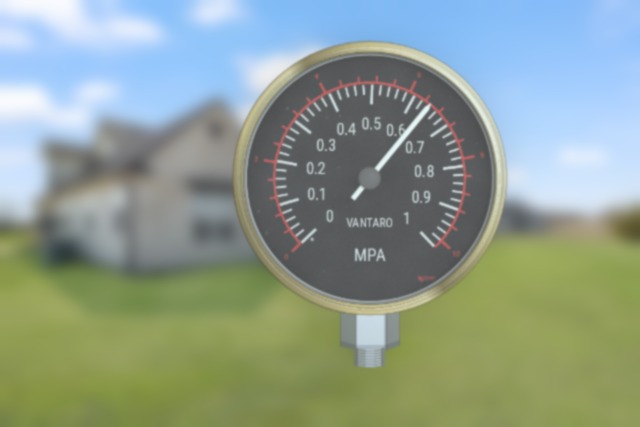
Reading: 0.64 MPa
